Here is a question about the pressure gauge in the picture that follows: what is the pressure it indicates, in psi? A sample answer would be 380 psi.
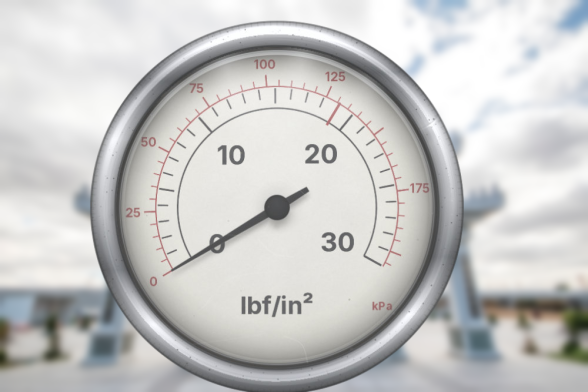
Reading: 0 psi
